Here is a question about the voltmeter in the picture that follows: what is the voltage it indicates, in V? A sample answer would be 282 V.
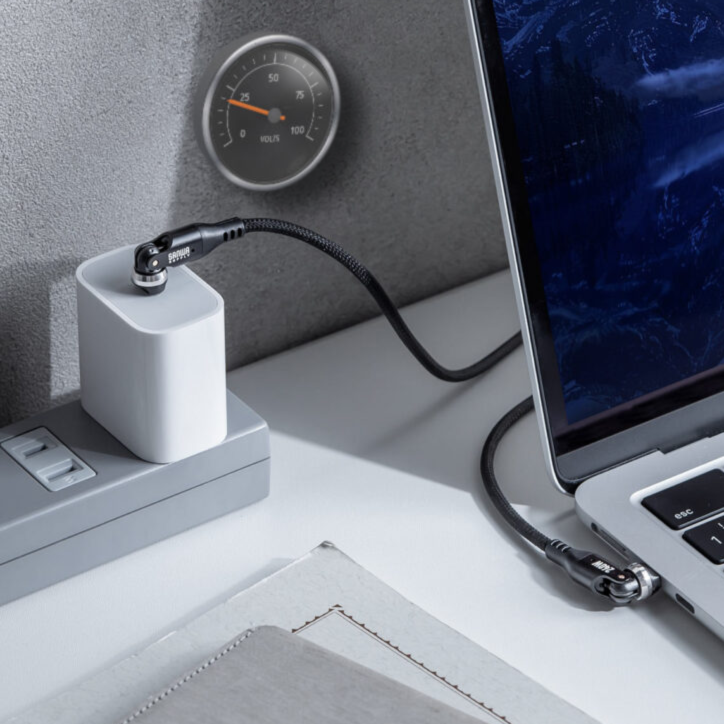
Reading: 20 V
